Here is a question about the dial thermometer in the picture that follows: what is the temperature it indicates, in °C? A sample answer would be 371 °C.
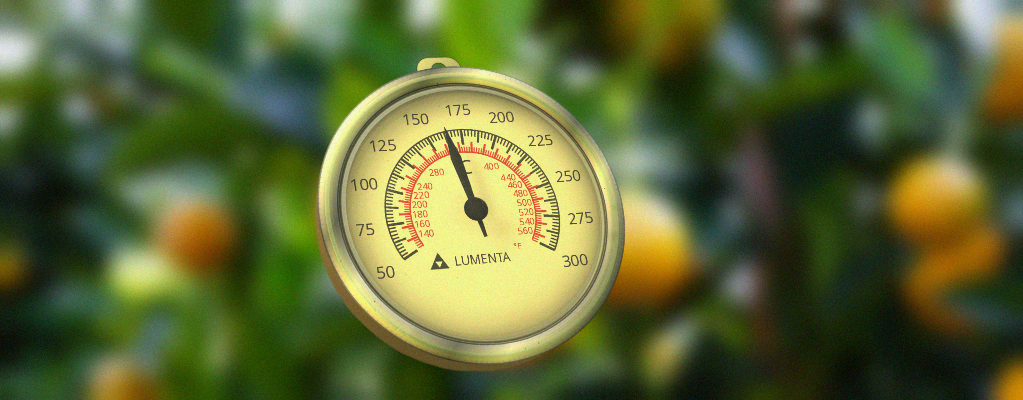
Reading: 162.5 °C
